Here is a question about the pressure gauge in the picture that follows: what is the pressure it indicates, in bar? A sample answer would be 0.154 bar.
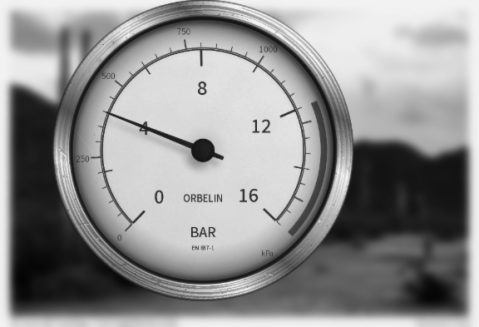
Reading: 4 bar
